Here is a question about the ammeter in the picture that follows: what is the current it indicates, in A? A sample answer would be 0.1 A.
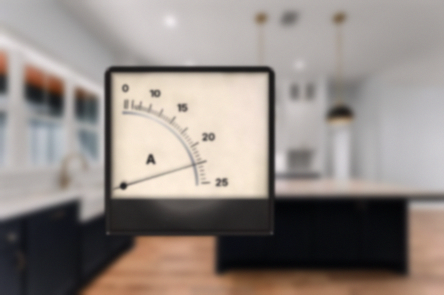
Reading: 22.5 A
